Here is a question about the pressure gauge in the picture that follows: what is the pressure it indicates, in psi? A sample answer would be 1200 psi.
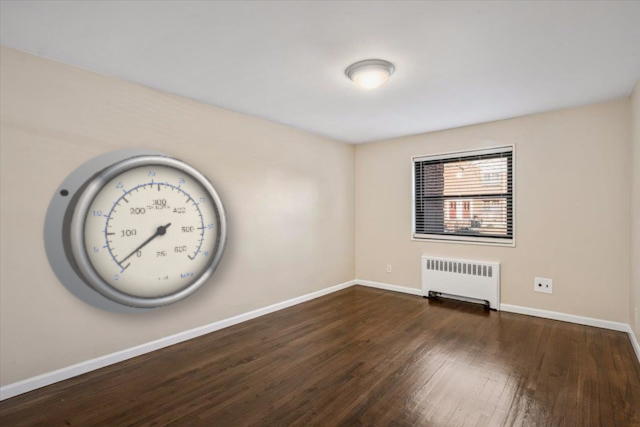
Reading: 20 psi
